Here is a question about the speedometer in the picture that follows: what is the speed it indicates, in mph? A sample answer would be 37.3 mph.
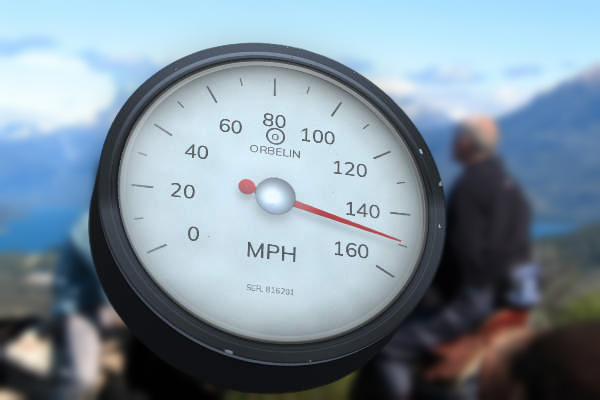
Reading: 150 mph
